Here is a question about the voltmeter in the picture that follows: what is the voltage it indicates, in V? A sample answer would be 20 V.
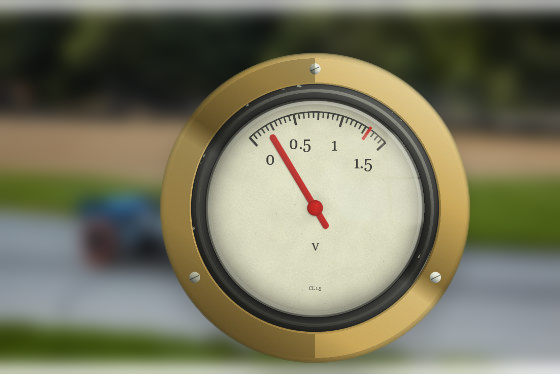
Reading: 0.2 V
